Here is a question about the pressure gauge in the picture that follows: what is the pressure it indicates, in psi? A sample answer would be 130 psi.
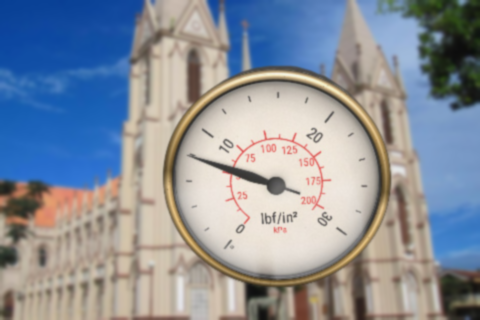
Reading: 8 psi
